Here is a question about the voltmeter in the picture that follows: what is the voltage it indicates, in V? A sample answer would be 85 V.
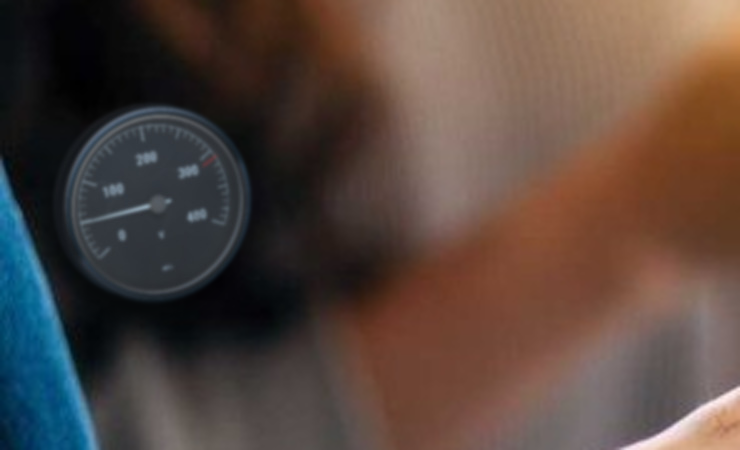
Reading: 50 V
